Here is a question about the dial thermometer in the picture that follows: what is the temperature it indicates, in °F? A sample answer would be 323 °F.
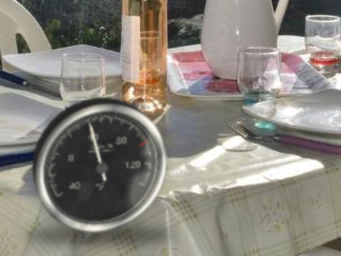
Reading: 40 °F
